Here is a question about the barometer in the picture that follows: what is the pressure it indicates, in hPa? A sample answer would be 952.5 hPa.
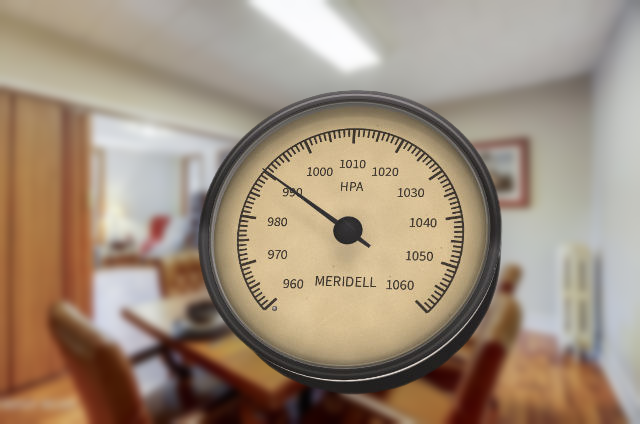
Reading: 990 hPa
